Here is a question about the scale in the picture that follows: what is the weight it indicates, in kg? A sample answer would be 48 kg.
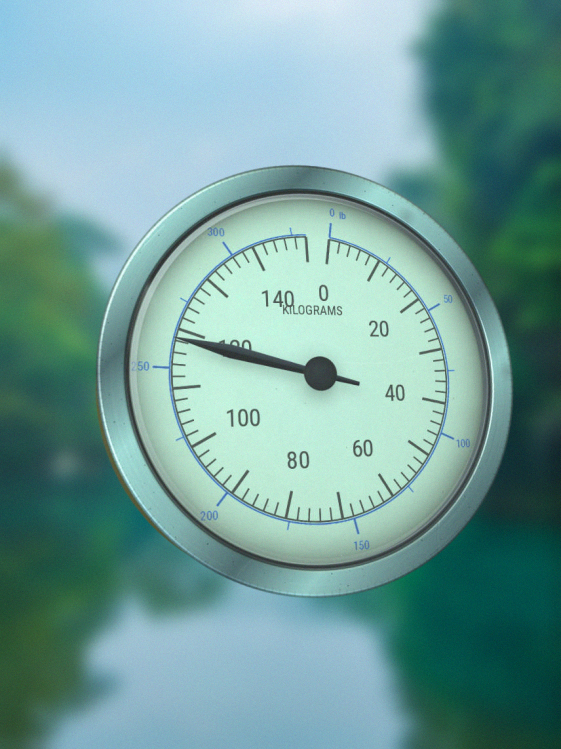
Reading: 118 kg
